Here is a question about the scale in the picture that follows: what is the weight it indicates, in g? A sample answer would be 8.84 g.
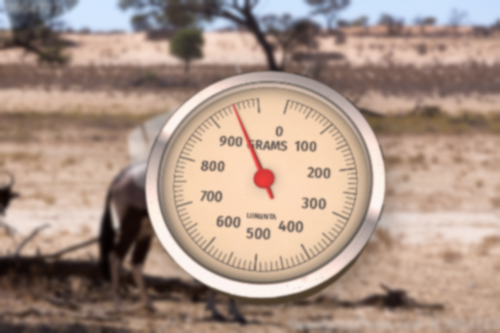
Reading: 950 g
